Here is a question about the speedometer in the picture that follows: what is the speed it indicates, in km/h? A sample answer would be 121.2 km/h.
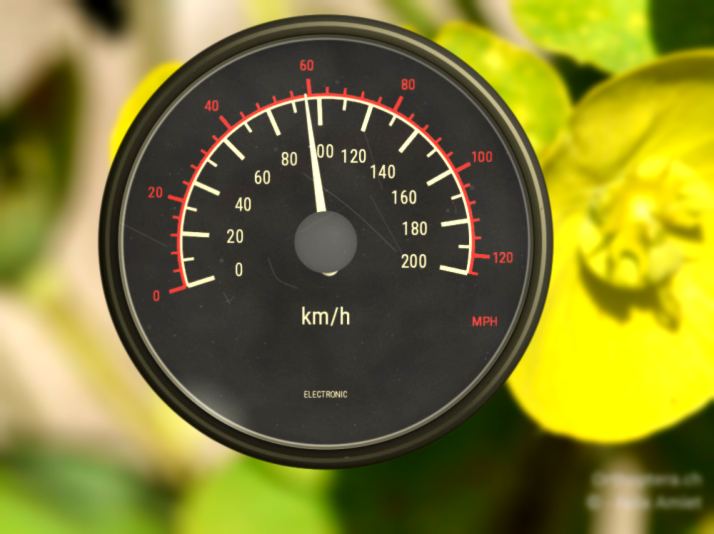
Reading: 95 km/h
